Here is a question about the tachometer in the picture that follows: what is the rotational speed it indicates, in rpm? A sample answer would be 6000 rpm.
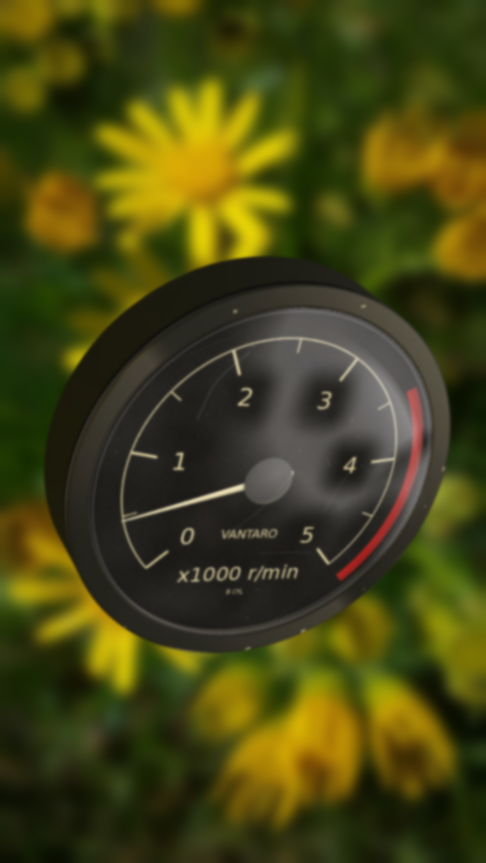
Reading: 500 rpm
